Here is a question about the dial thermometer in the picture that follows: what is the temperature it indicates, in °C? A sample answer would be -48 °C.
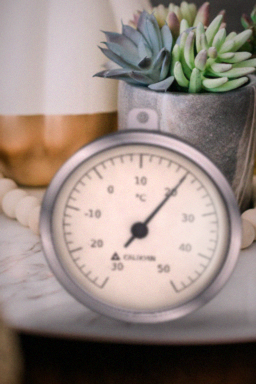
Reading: 20 °C
